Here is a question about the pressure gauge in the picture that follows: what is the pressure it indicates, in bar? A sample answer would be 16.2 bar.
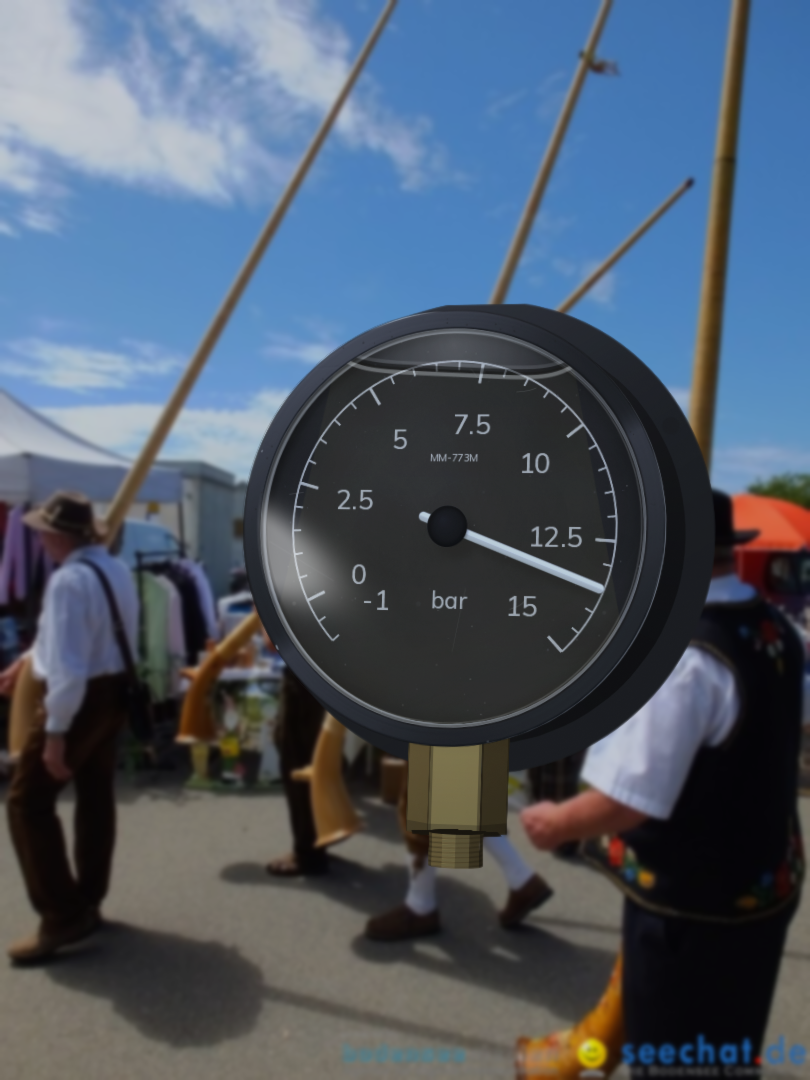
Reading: 13.5 bar
